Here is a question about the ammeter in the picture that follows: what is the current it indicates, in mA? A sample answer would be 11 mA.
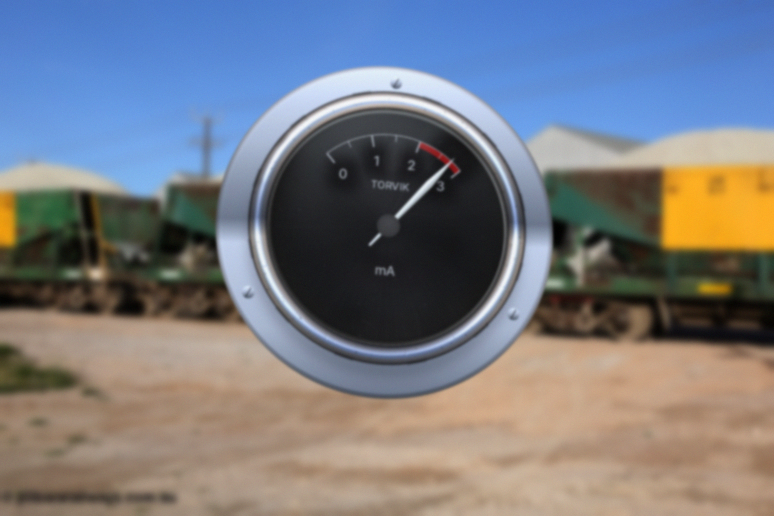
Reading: 2.75 mA
